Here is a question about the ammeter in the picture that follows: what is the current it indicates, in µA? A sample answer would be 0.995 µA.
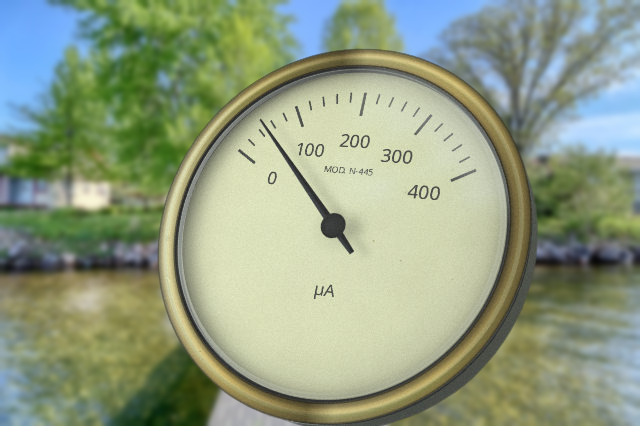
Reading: 50 µA
